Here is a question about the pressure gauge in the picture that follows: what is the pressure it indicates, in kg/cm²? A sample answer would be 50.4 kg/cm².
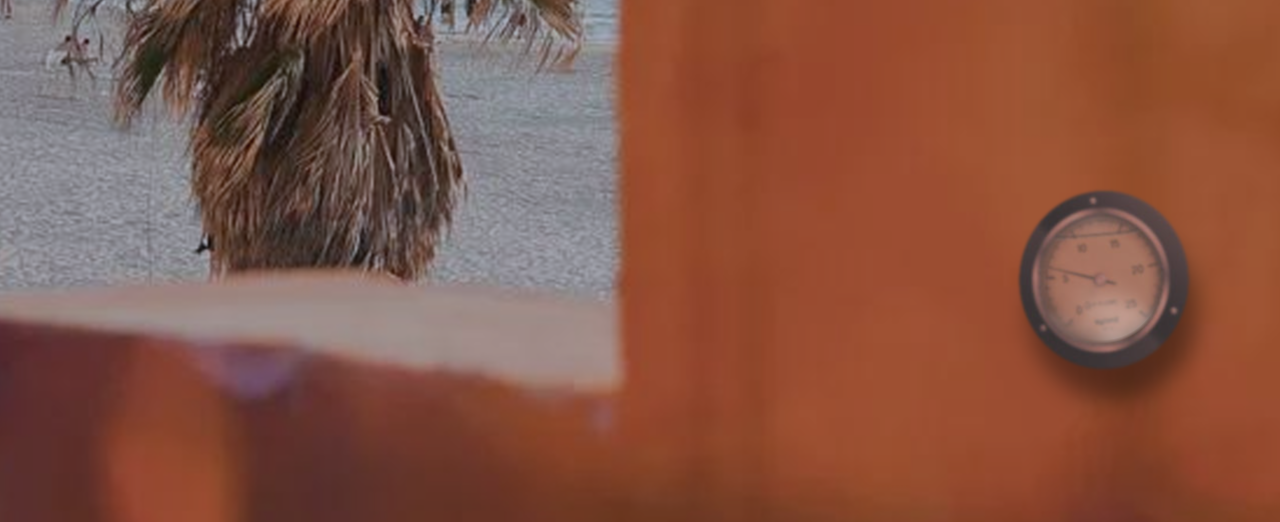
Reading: 6 kg/cm²
